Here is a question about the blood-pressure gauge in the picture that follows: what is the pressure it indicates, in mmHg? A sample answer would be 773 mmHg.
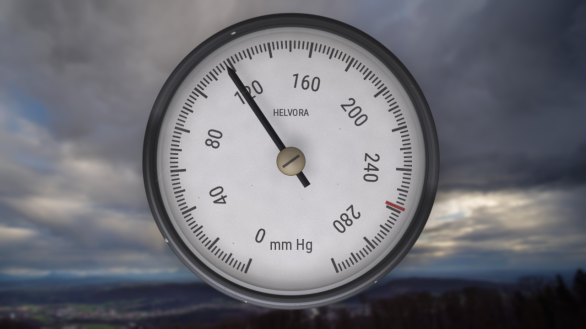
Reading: 118 mmHg
